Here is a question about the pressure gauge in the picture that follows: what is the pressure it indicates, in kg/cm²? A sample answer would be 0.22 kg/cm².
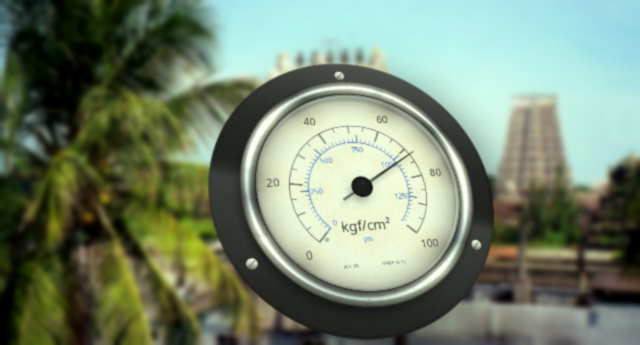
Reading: 72.5 kg/cm²
